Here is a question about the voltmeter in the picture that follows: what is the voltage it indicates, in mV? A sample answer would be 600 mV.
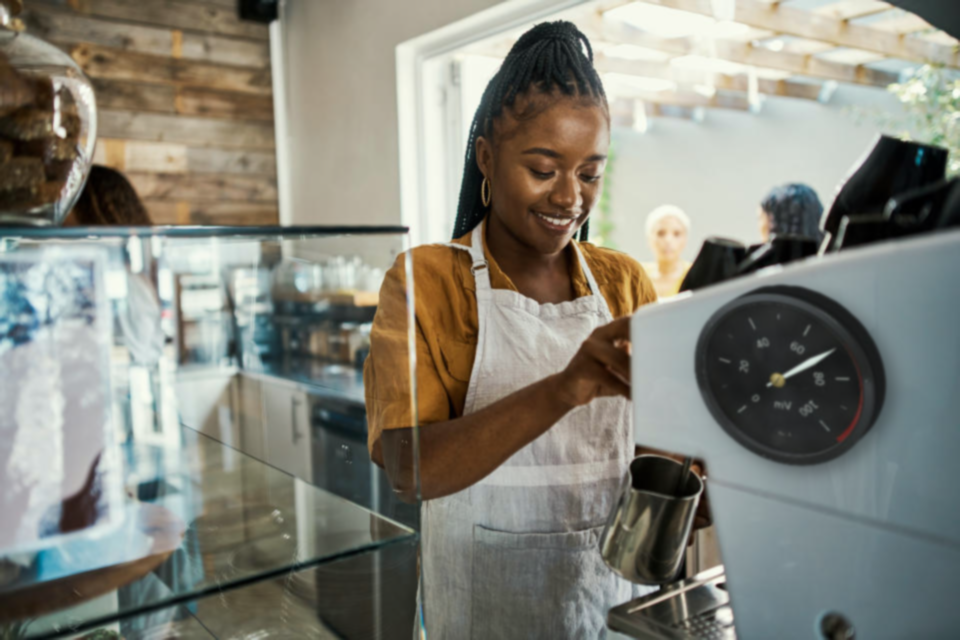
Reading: 70 mV
